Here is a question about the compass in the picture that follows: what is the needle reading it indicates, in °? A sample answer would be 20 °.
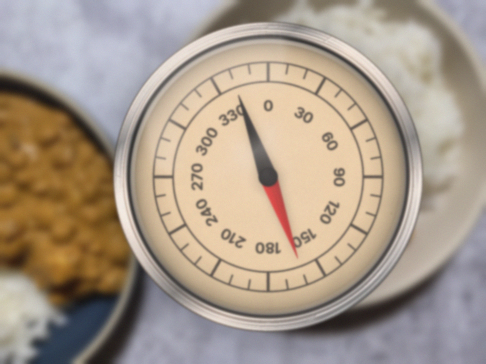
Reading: 160 °
